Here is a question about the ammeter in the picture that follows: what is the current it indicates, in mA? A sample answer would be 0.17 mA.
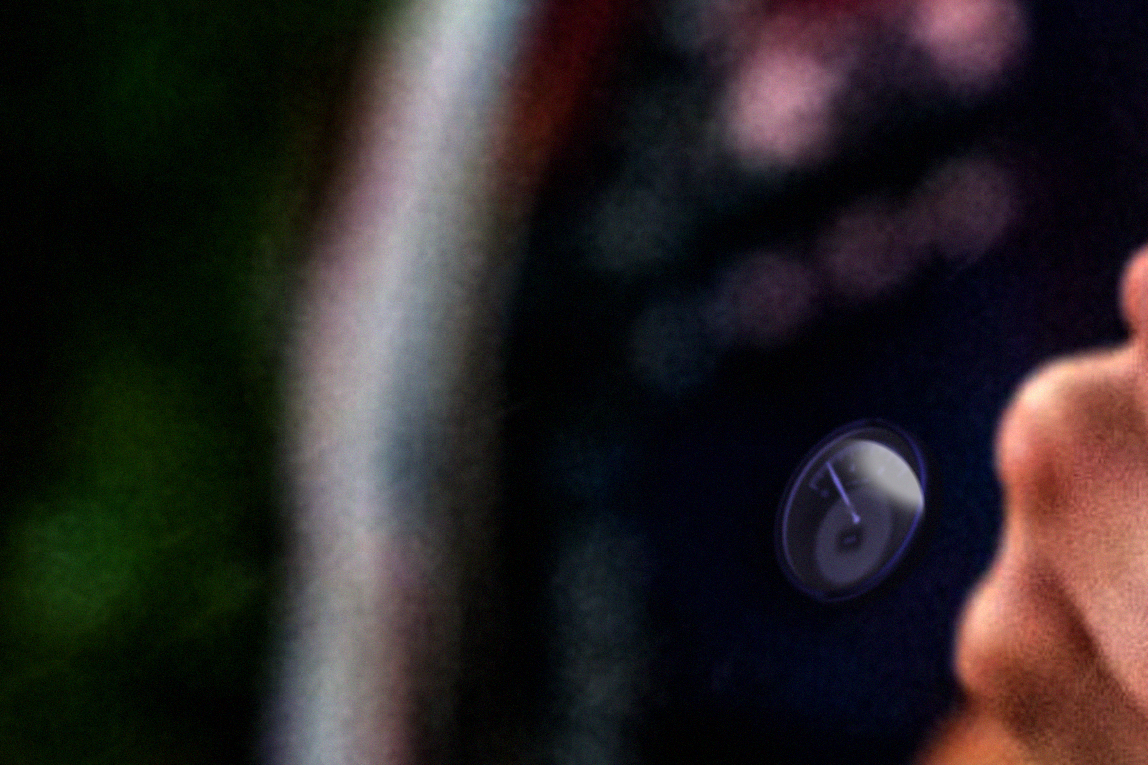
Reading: 2 mA
